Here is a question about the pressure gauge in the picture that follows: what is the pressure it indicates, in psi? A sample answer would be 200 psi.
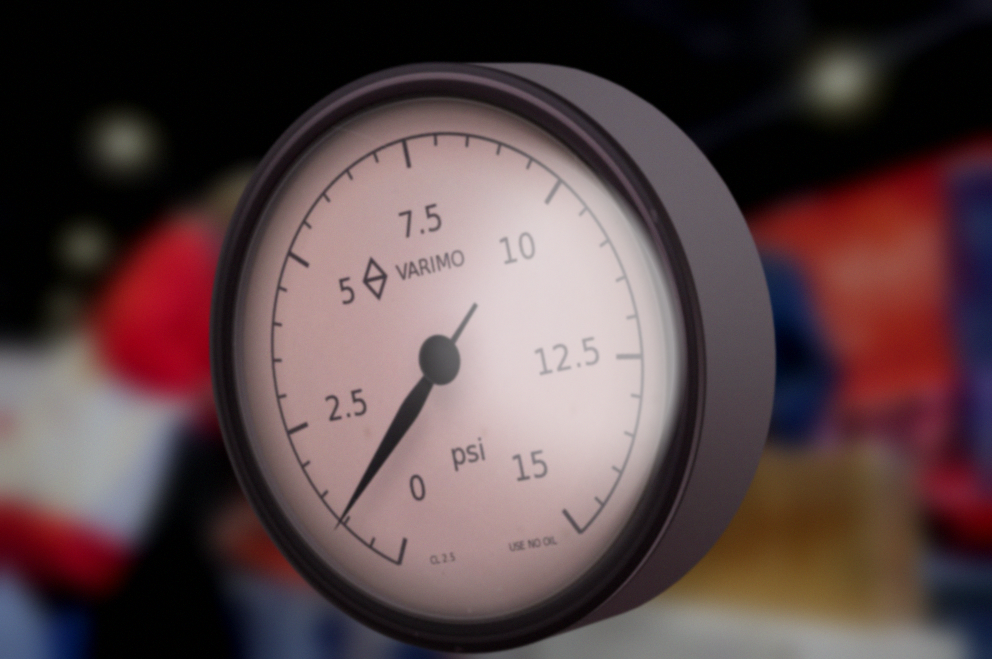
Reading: 1 psi
